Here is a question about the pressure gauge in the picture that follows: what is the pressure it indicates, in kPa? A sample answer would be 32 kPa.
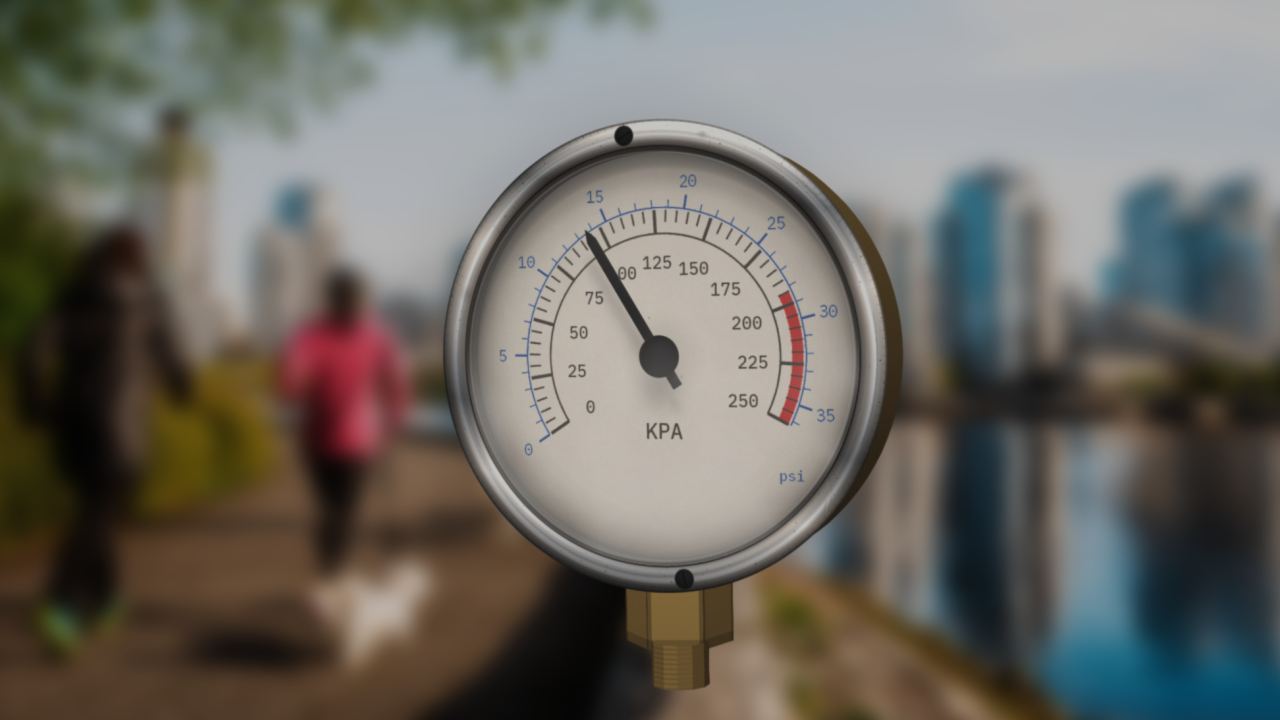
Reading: 95 kPa
